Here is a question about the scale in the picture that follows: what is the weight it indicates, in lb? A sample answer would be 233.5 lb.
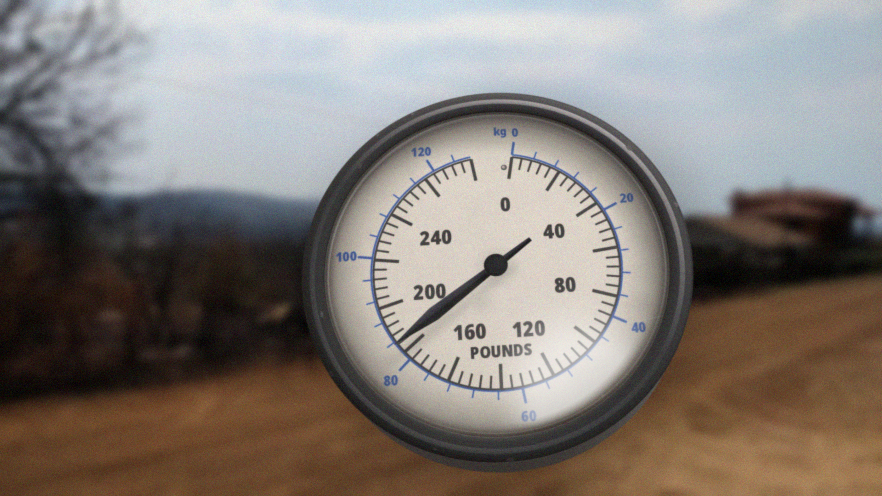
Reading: 184 lb
